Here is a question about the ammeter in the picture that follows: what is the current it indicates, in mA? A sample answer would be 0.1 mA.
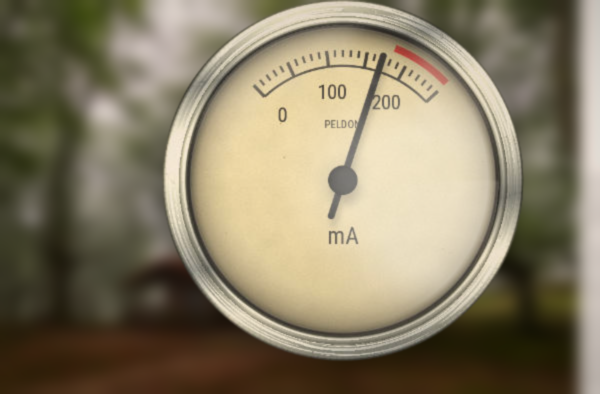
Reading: 170 mA
